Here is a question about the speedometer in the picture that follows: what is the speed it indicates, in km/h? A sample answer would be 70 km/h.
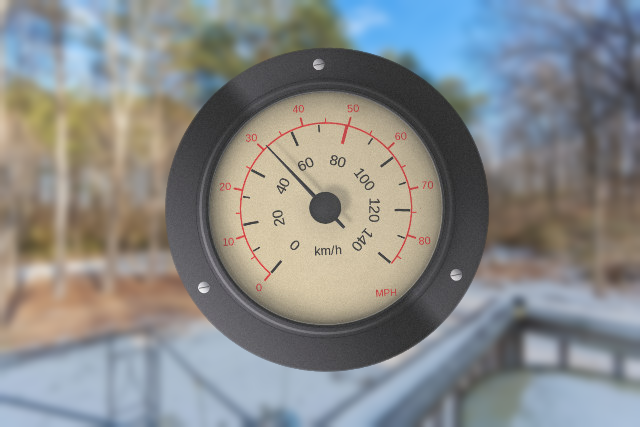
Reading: 50 km/h
